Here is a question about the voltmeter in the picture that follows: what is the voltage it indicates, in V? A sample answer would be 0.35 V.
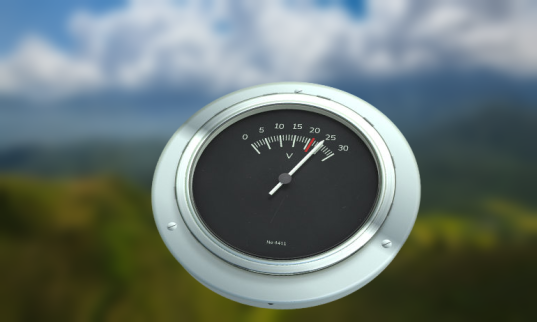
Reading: 25 V
